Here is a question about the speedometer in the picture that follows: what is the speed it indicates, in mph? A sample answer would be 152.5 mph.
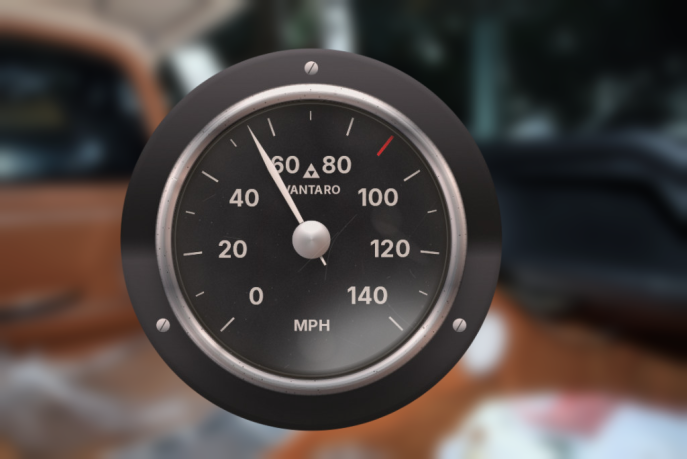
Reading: 55 mph
